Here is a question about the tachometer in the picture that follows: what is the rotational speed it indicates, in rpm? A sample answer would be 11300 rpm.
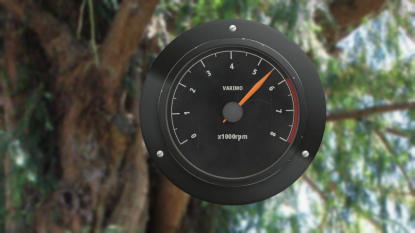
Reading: 5500 rpm
